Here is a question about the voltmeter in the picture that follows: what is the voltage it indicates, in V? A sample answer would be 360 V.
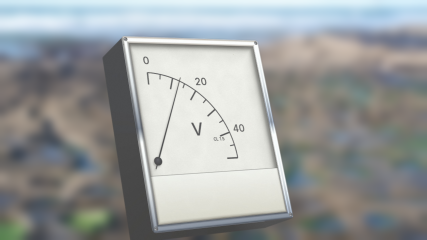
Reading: 12.5 V
